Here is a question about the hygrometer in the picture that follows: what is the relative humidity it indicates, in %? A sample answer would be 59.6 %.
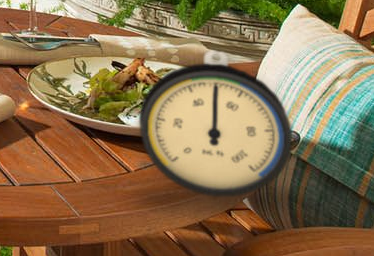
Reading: 50 %
